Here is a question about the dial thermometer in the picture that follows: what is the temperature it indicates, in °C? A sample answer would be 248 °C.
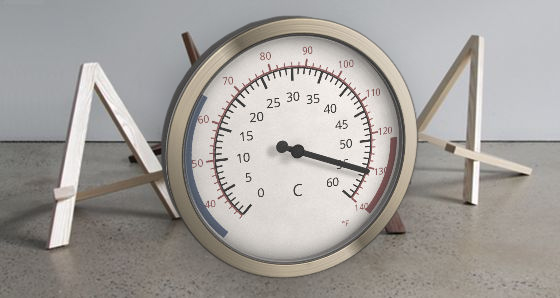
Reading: 55 °C
